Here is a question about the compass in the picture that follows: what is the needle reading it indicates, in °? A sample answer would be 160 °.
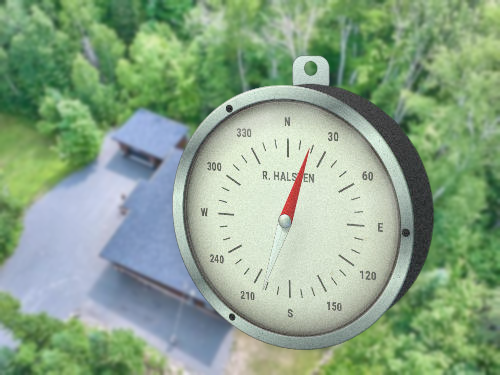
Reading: 20 °
